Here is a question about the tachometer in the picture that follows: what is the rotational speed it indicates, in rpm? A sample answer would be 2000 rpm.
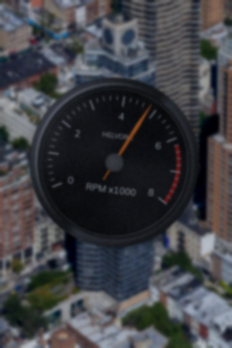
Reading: 4800 rpm
